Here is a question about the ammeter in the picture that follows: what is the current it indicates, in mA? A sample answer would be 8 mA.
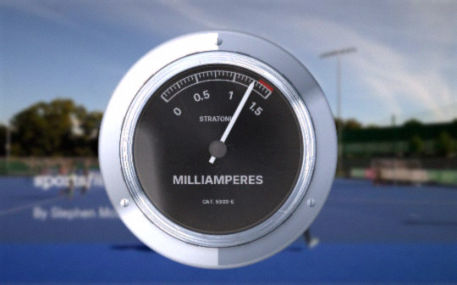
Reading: 1.25 mA
